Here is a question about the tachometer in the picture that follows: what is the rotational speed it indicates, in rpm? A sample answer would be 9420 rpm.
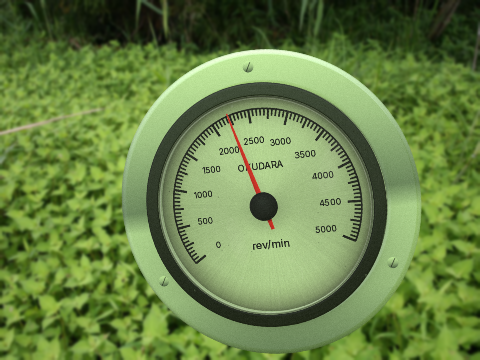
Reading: 2250 rpm
